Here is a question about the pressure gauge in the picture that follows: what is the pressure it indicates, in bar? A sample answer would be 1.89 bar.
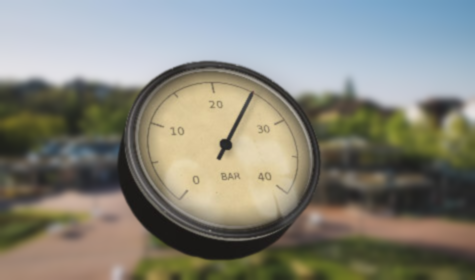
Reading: 25 bar
